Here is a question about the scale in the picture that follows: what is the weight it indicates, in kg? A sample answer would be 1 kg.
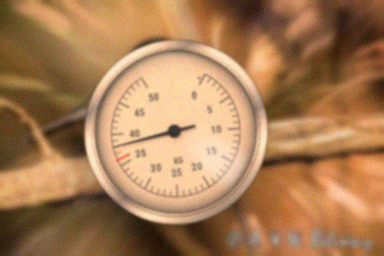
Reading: 38 kg
